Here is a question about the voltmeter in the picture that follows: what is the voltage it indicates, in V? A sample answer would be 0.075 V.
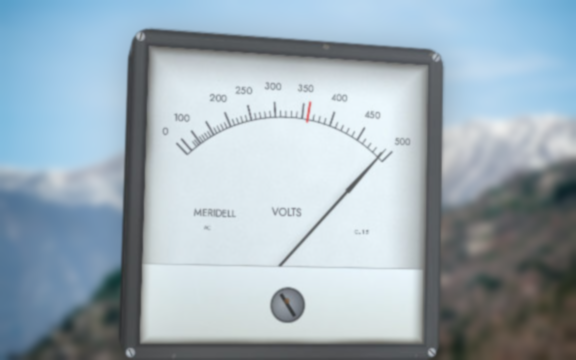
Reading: 490 V
